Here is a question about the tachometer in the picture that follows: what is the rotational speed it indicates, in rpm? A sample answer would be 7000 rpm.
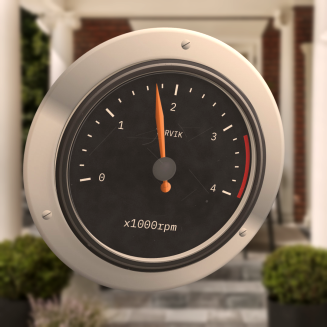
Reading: 1700 rpm
